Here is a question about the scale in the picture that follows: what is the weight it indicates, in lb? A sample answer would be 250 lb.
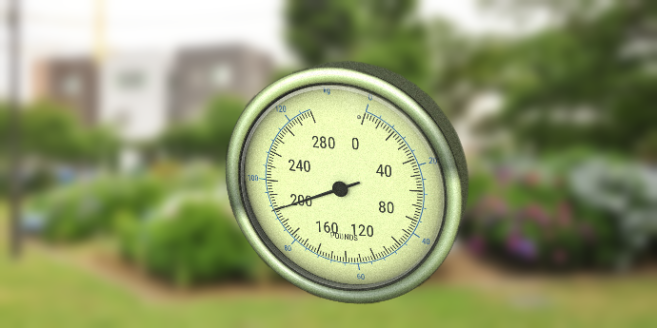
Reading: 200 lb
